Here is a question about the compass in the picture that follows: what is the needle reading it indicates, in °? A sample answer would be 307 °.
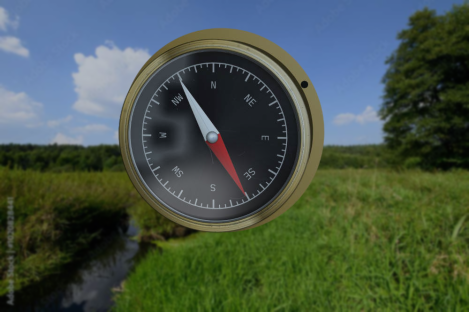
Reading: 150 °
